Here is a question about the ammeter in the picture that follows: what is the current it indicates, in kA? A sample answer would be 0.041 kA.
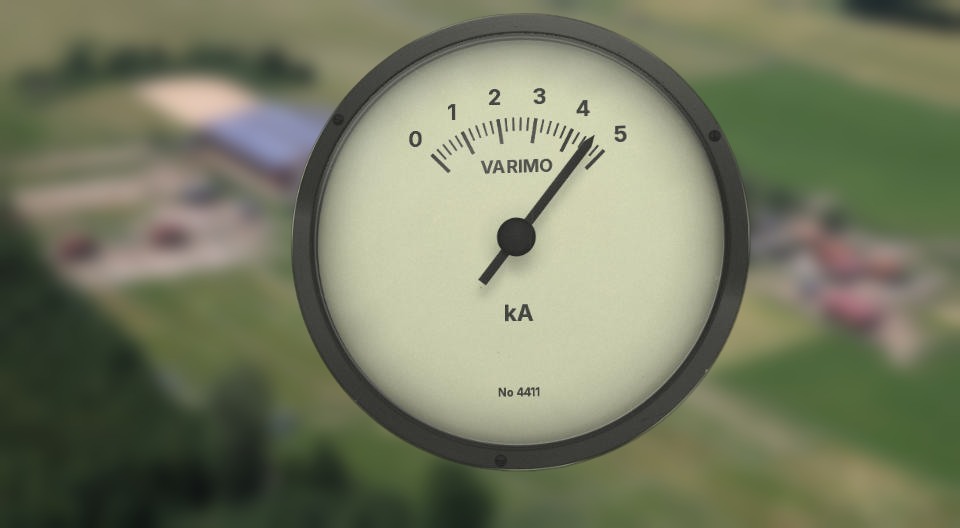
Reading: 4.6 kA
